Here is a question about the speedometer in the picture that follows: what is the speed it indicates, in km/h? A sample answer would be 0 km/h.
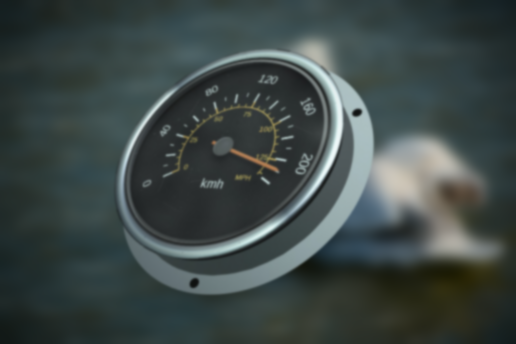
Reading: 210 km/h
